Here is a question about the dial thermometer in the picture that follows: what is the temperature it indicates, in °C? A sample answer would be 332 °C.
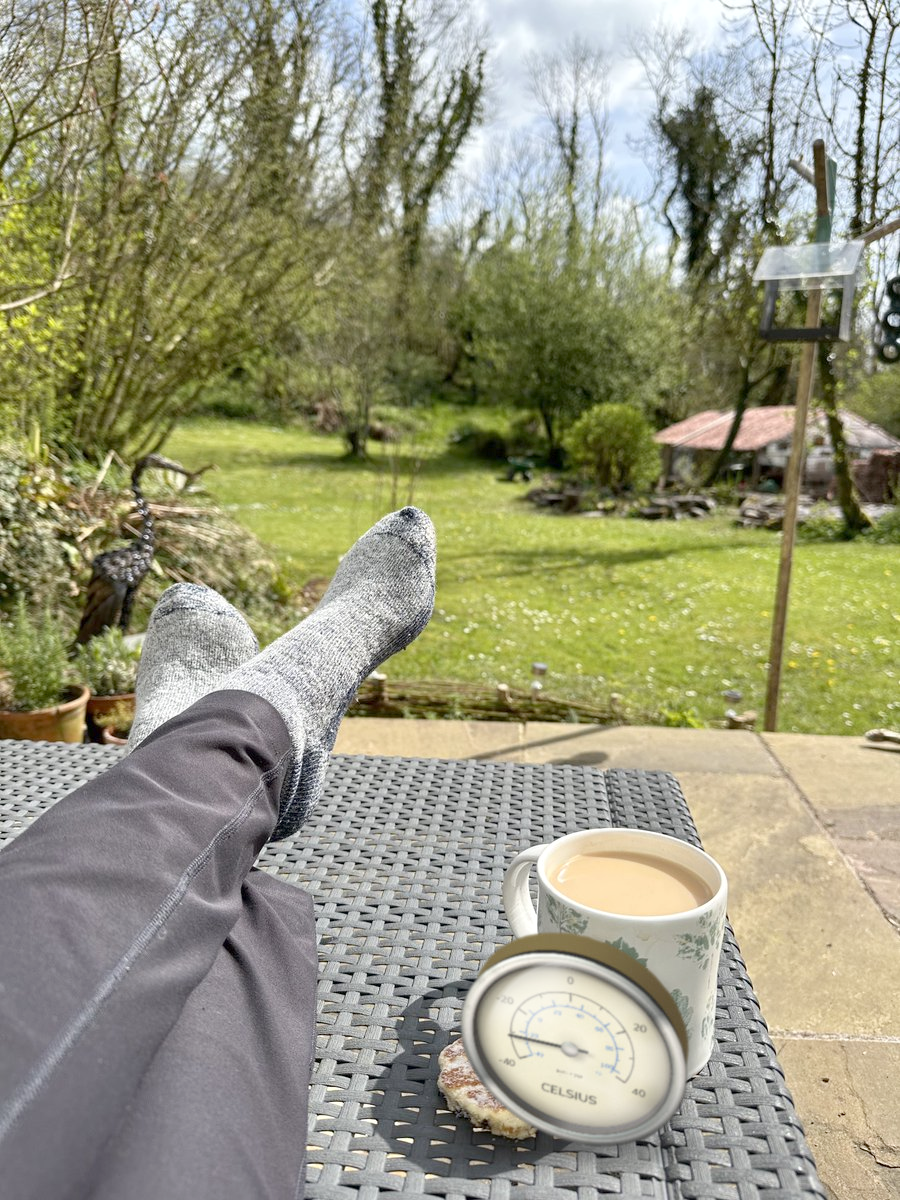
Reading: -30 °C
